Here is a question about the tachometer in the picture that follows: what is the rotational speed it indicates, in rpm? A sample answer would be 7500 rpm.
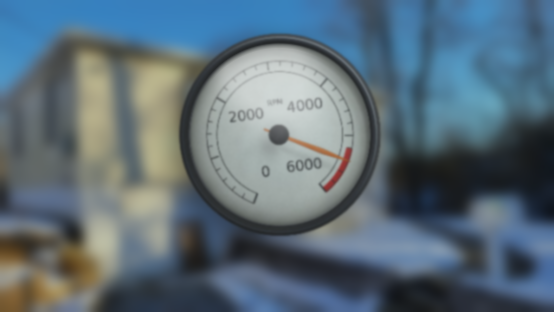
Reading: 5400 rpm
